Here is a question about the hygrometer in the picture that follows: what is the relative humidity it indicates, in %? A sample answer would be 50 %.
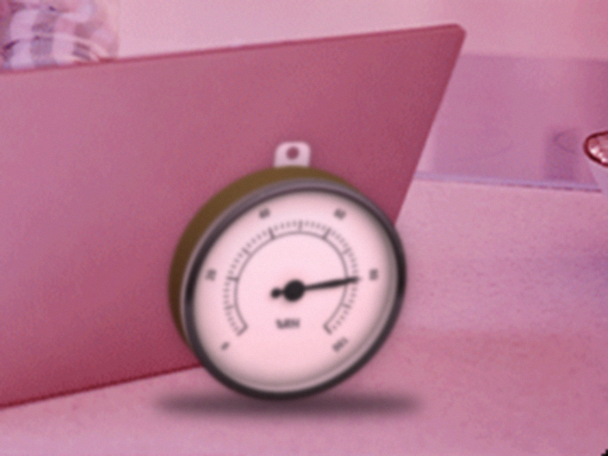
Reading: 80 %
